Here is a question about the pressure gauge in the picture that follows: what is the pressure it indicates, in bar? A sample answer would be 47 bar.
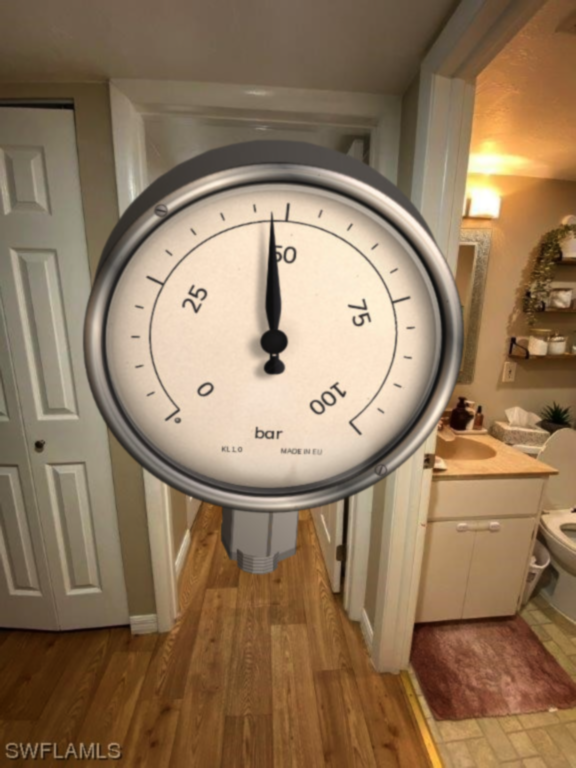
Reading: 47.5 bar
